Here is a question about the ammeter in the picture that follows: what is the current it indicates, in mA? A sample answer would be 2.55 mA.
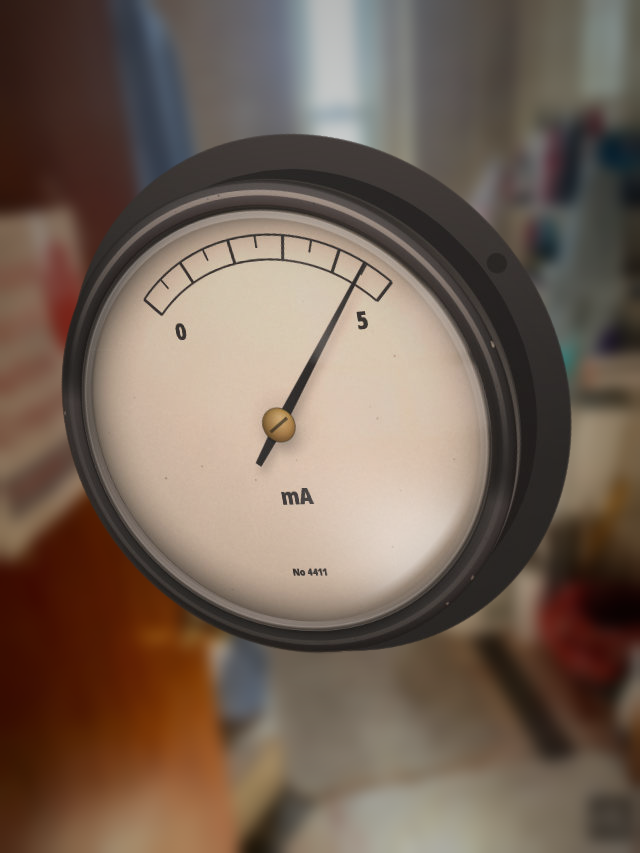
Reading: 4.5 mA
